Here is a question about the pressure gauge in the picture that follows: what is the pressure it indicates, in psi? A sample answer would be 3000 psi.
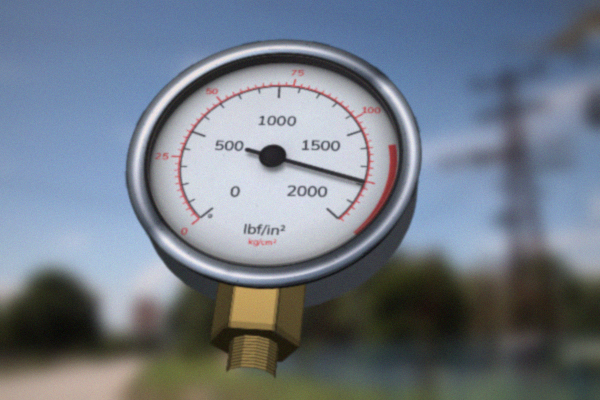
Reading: 1800 psi
